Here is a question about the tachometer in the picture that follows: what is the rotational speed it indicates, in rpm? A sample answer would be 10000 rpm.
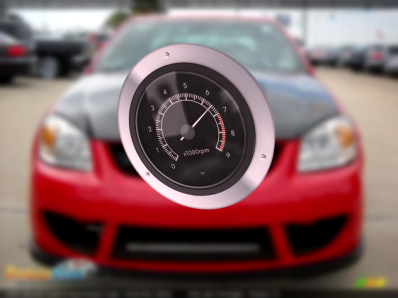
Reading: 6500 rpm
